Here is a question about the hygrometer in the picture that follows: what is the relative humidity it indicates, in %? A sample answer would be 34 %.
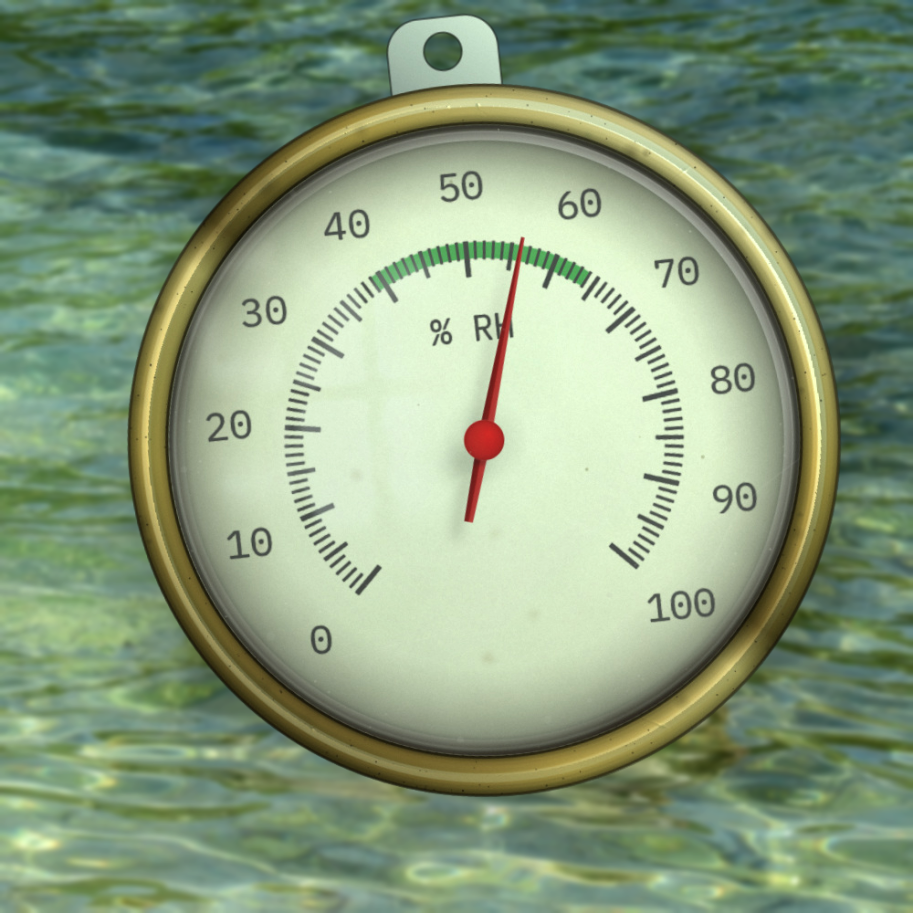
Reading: 56 %
